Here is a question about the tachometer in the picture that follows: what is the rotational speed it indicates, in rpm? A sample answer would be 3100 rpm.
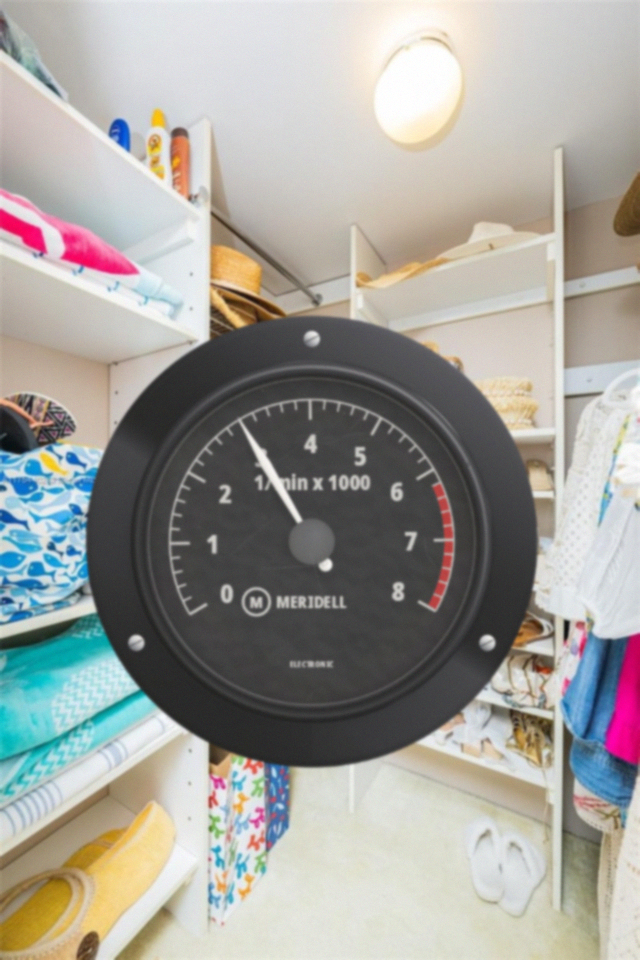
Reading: 3000 rpm
